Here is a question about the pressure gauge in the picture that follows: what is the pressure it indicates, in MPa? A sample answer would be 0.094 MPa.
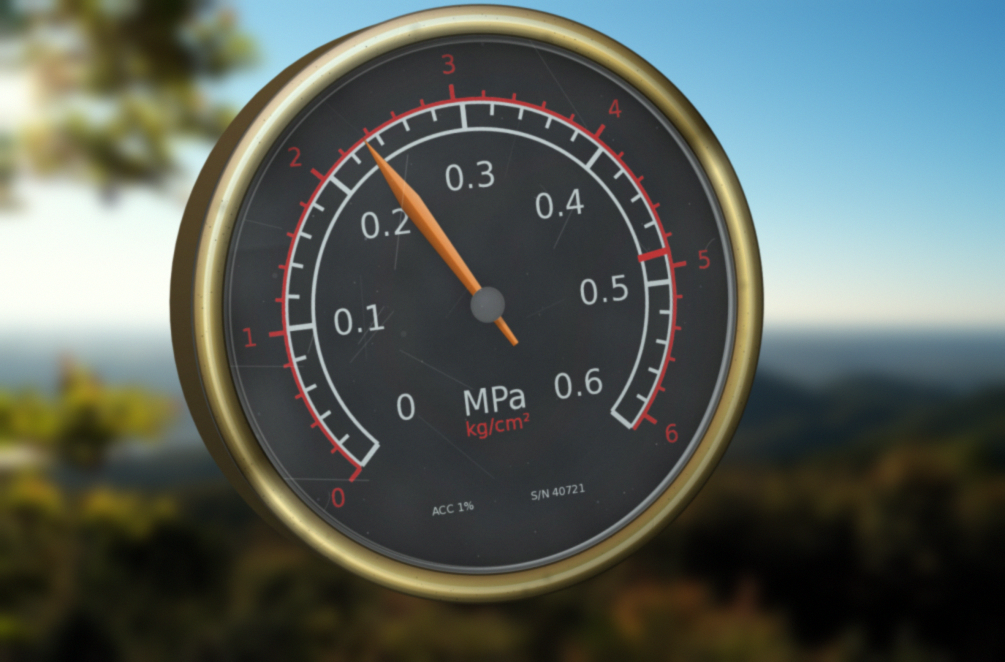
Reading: 0.23 MPa
